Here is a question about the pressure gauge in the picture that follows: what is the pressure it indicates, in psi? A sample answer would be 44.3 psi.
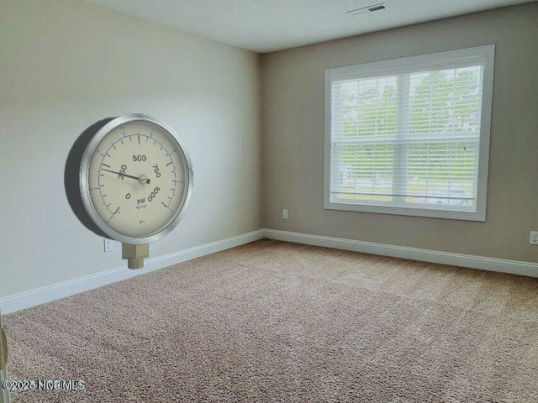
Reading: 225 psi
